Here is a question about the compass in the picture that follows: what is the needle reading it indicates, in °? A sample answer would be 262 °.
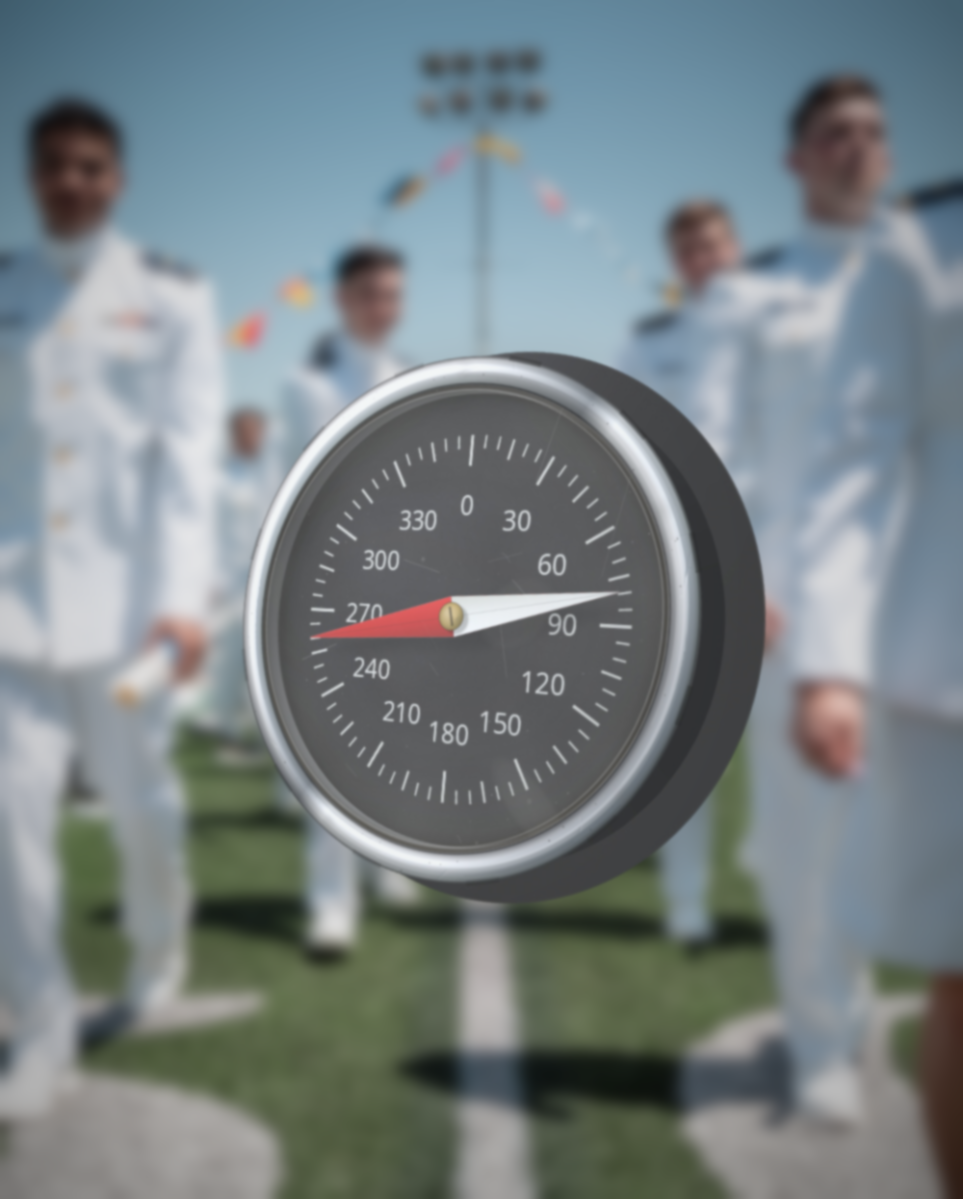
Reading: 260 °
